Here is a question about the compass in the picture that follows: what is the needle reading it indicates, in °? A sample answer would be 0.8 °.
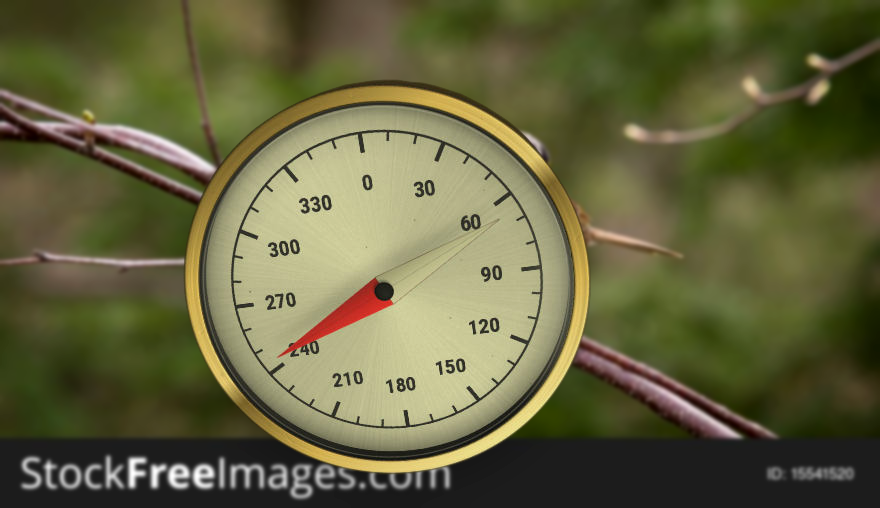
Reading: 245 °
